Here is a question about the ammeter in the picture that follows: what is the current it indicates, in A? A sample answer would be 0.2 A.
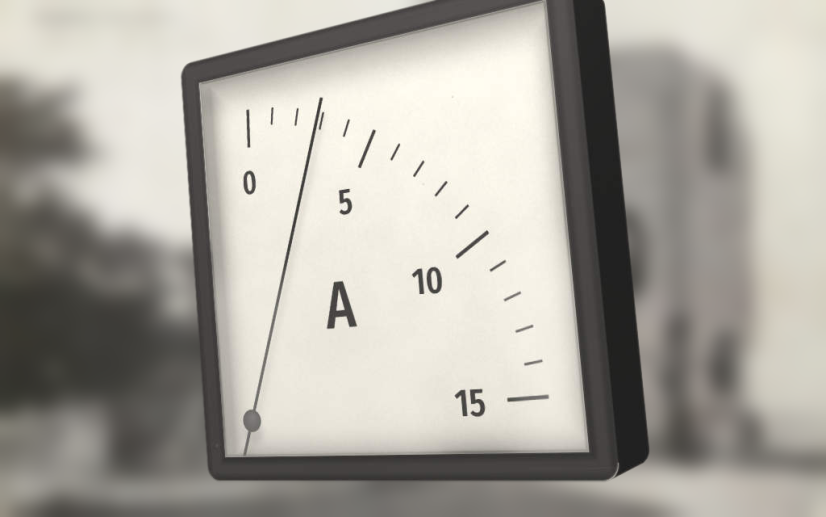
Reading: 3 A
